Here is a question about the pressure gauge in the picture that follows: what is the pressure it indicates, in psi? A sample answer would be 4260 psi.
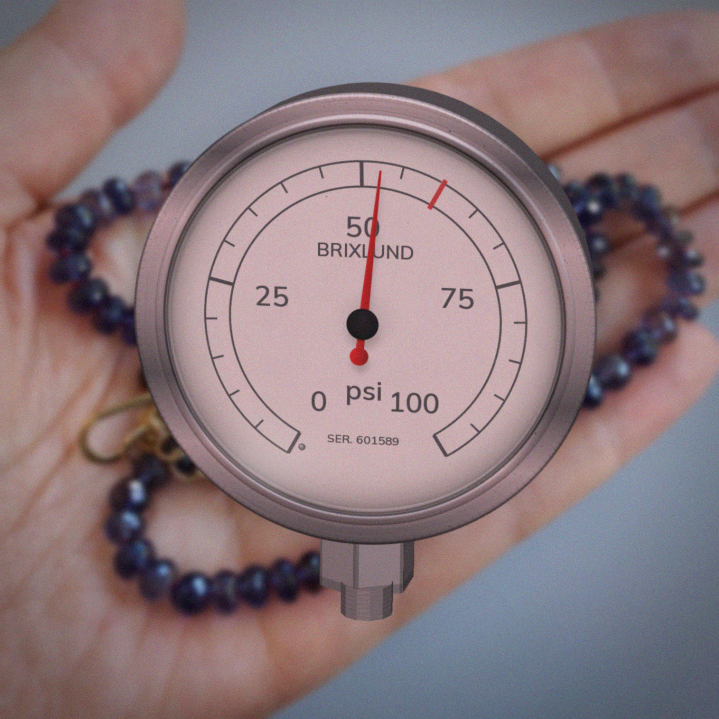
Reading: 52.5 psi
